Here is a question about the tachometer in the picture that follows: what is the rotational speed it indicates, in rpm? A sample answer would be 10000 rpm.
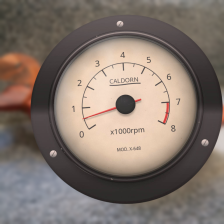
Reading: 500 rpm
